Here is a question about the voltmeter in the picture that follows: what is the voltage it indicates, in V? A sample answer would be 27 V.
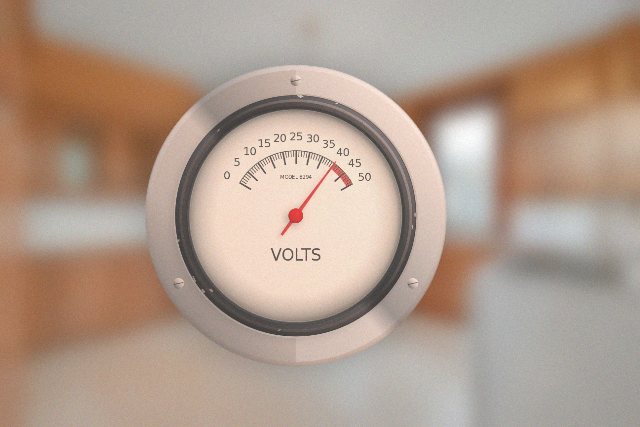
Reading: 40 V
